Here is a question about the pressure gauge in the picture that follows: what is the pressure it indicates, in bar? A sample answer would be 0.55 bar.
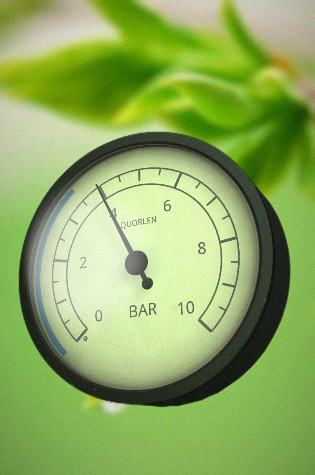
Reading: 4 bar
